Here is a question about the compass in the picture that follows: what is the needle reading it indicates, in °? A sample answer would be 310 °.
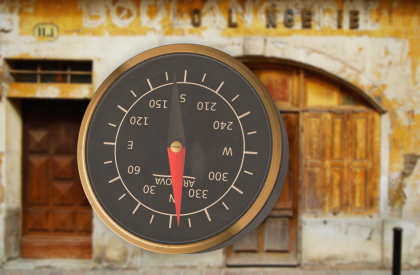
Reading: 352.5 °
